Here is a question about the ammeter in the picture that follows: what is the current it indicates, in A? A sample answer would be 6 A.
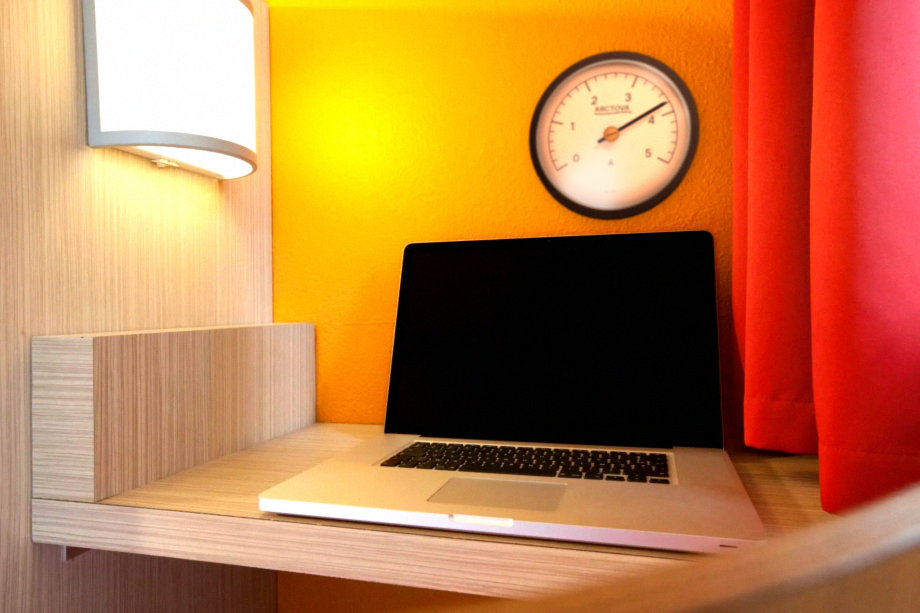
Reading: 3.8 A
